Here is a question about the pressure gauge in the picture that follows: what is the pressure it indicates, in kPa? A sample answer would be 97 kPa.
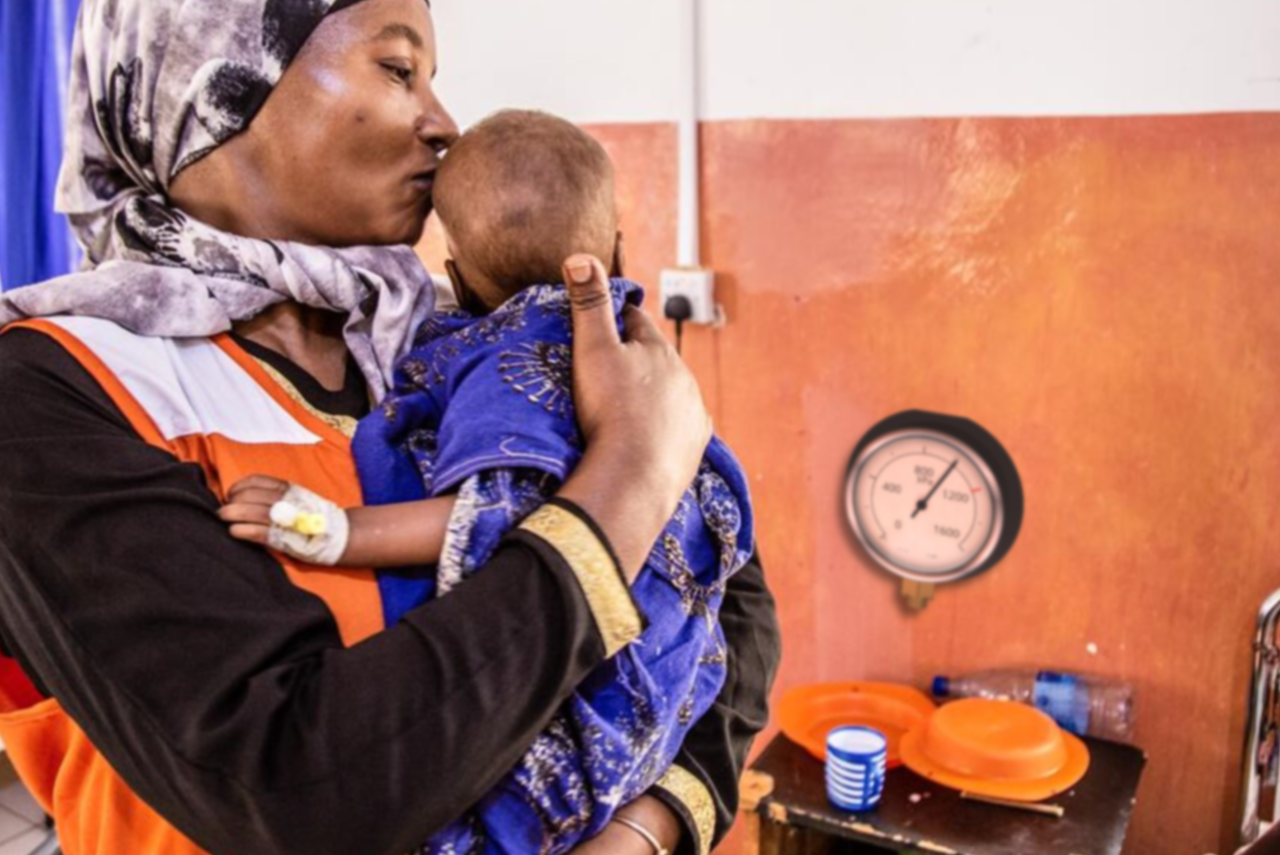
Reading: 1000 kPa
